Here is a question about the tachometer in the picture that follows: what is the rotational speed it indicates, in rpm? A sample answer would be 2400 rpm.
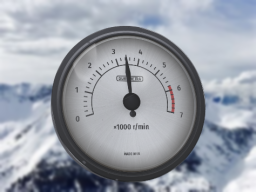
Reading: 3400 rpm
